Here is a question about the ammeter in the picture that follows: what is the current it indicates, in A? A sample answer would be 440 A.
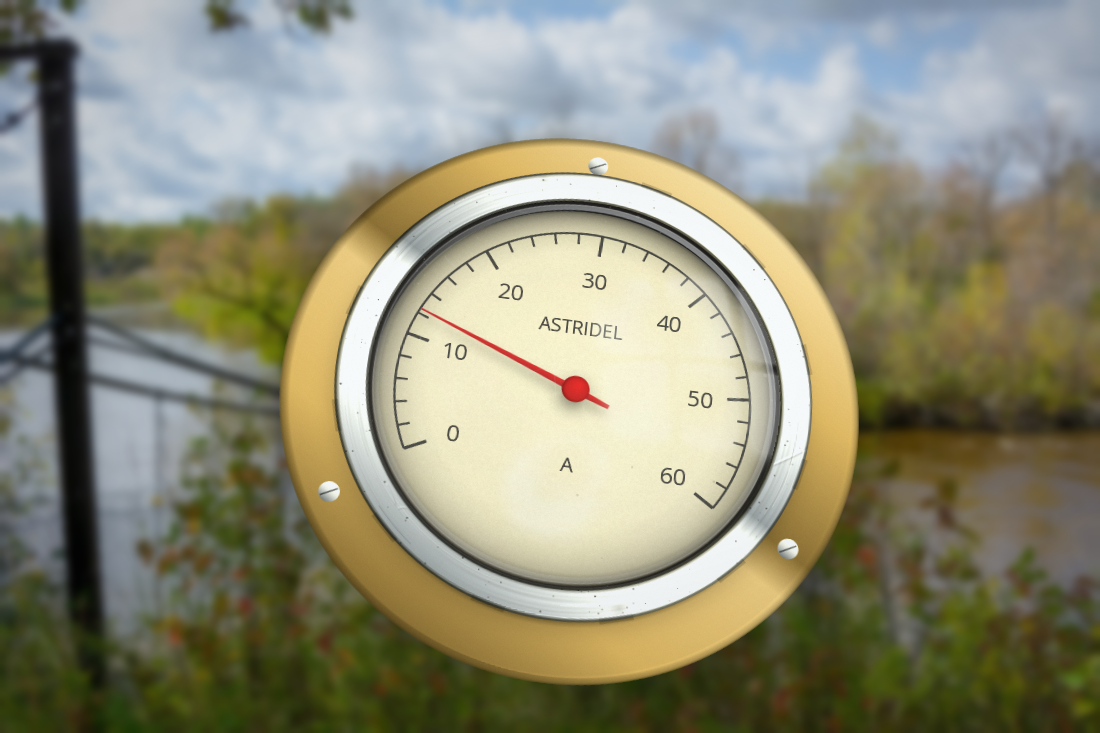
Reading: 12 A
